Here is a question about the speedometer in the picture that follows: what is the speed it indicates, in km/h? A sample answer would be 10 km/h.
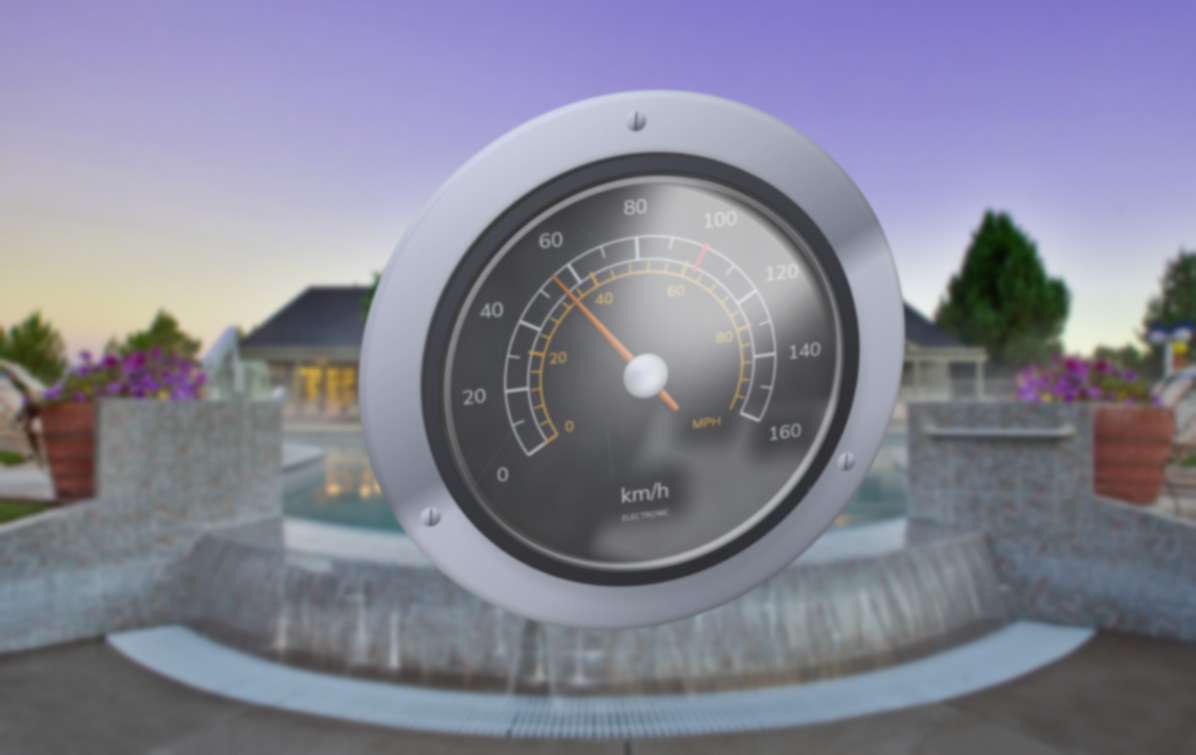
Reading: 55 km/h
